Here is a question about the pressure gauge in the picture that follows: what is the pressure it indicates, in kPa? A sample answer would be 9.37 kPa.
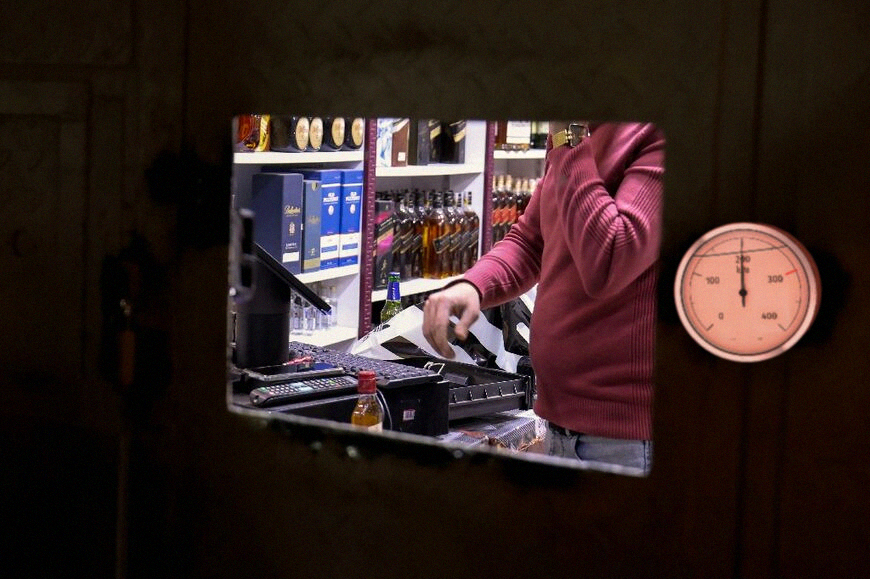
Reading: 200 kPa
